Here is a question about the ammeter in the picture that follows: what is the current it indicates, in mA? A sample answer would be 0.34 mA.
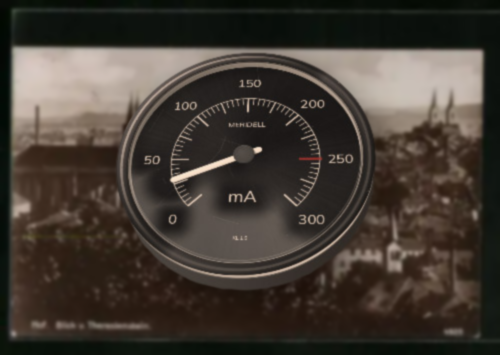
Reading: 25 mA
